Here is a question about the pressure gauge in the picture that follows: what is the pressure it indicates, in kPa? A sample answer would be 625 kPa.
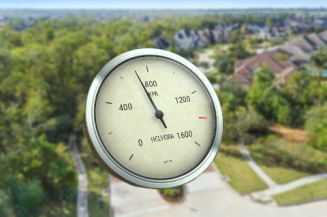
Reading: 700 kPa
